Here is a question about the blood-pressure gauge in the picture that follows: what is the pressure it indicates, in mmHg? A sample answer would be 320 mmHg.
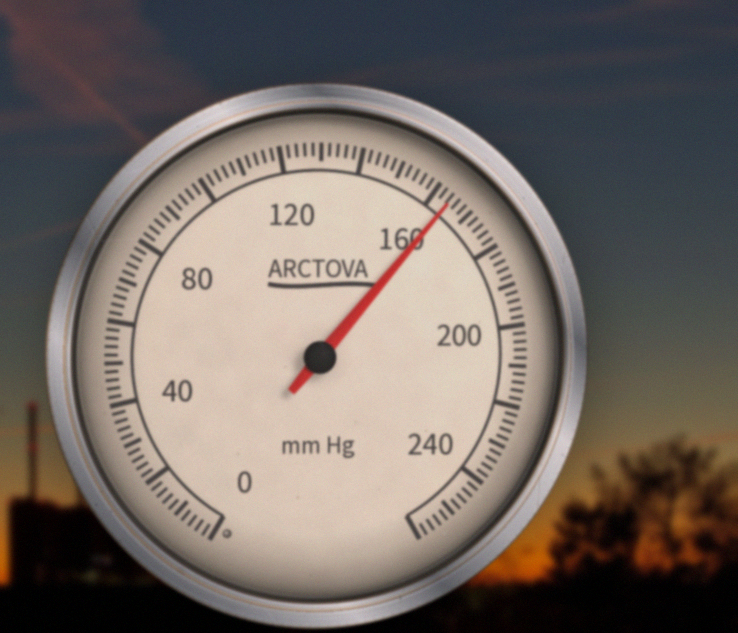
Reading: 164 mmHg
